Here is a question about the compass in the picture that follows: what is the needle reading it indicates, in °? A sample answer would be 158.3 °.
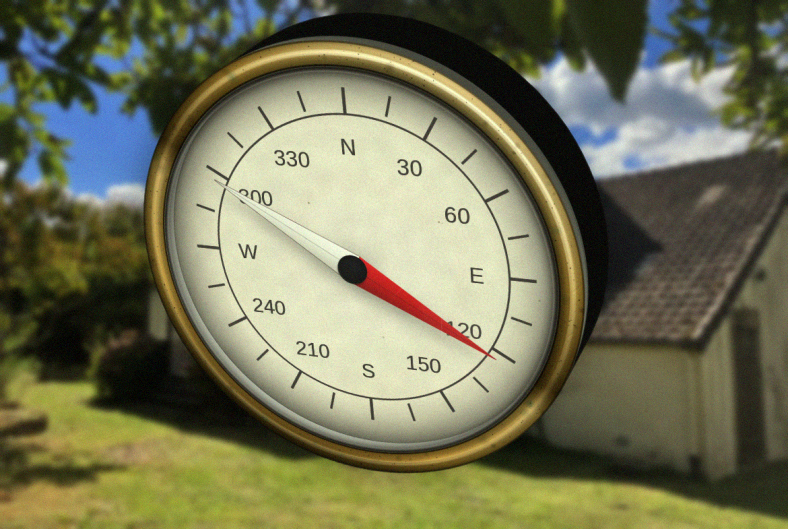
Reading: 120 °
